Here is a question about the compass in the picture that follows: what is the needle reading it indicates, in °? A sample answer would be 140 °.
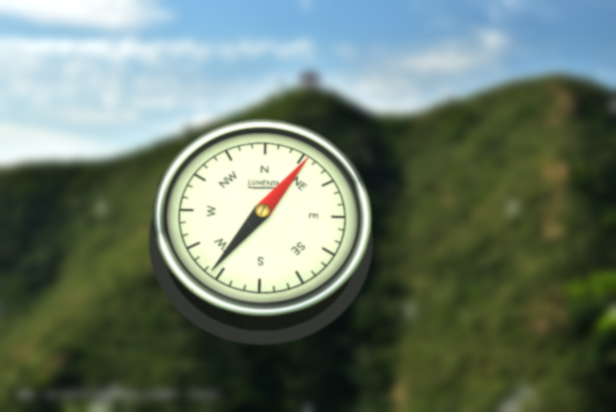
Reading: 35 °
